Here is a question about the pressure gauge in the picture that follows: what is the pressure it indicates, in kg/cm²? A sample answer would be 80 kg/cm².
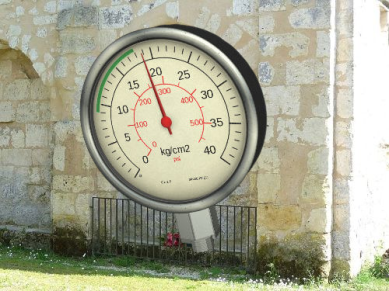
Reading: 19 kg/cm²
